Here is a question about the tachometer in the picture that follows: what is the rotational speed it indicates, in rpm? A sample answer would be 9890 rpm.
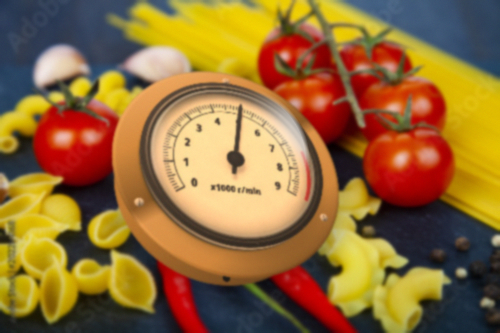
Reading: 5000 rpm
